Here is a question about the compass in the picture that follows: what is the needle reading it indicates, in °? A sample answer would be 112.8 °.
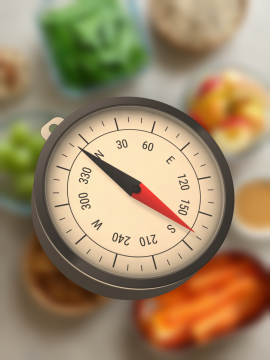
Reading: 170 °
